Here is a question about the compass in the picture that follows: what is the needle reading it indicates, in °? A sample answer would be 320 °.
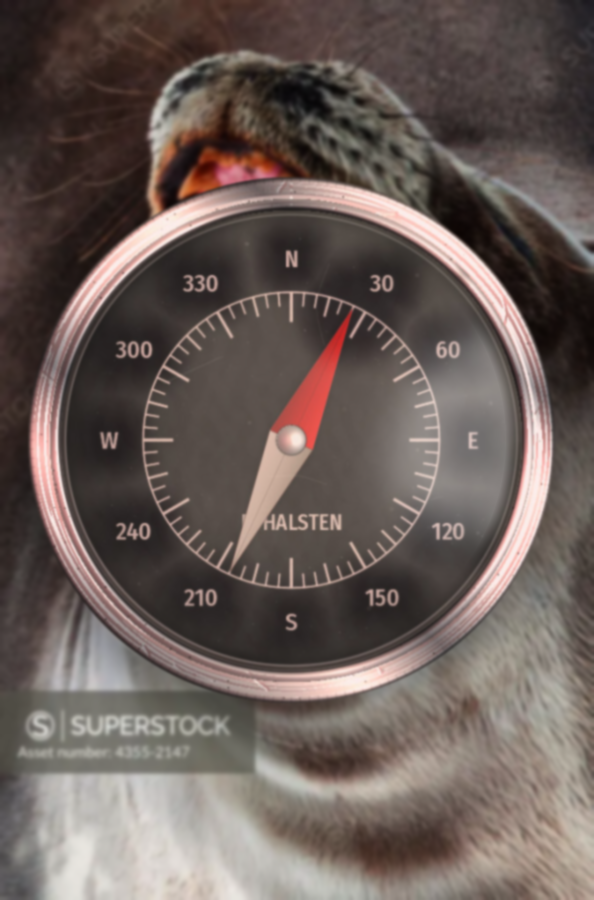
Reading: 25 °
